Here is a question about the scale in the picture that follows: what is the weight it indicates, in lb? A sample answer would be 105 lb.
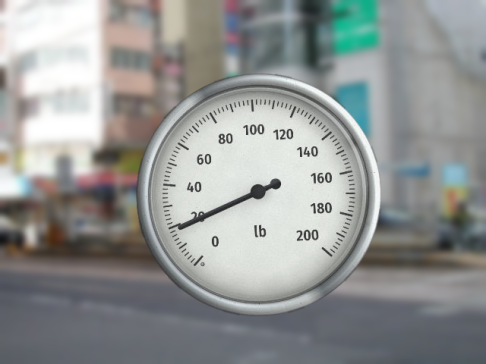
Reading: 18 lb
